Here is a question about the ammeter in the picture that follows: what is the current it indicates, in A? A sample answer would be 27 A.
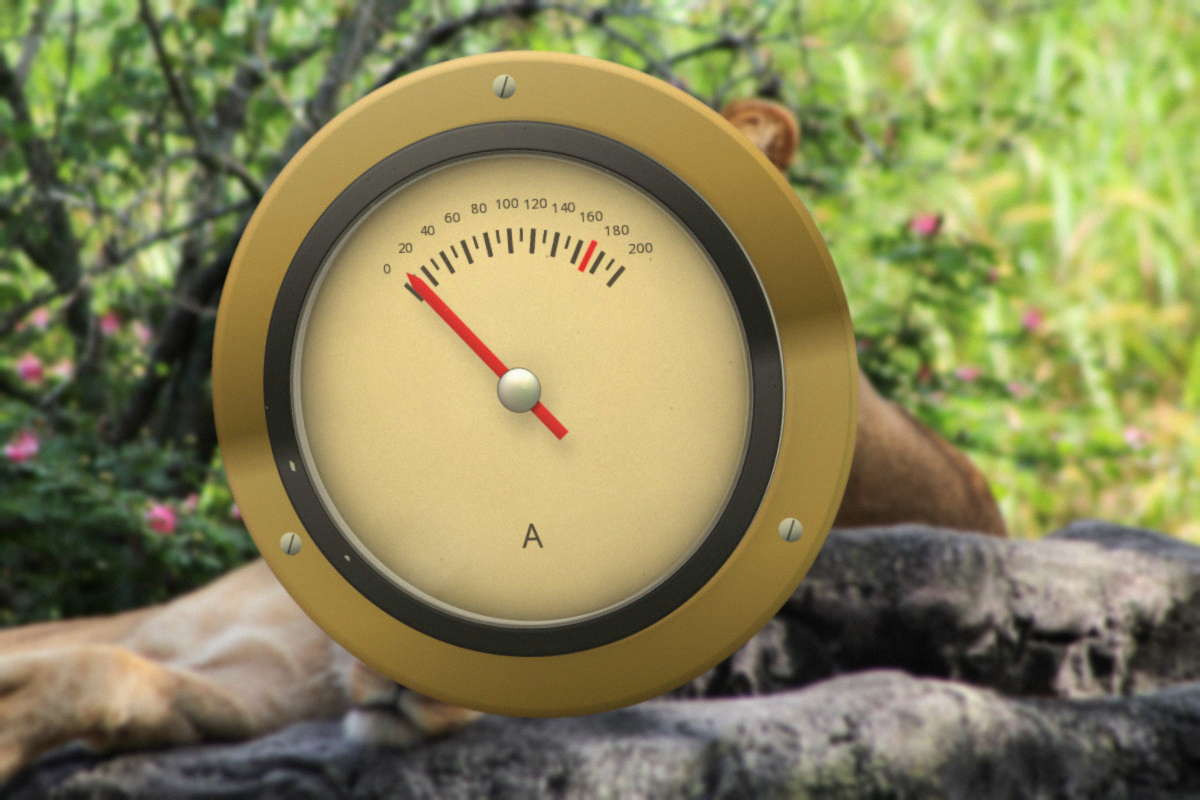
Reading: 10 A
